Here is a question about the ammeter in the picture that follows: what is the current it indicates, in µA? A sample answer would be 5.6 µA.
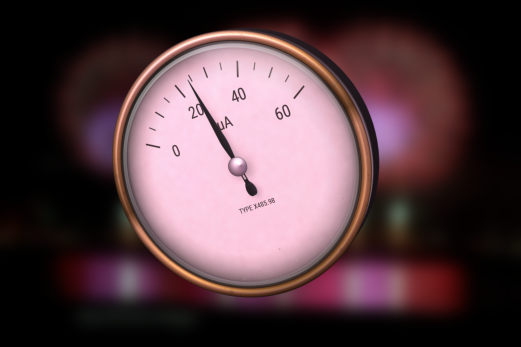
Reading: 25 µA
